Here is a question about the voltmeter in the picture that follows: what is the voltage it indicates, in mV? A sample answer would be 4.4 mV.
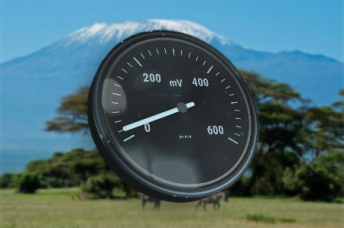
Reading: 20 mV
